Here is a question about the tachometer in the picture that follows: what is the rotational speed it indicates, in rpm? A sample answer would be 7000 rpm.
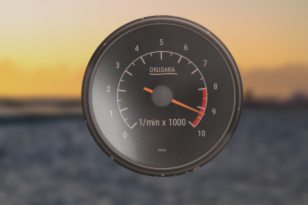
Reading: 9250 rpm
